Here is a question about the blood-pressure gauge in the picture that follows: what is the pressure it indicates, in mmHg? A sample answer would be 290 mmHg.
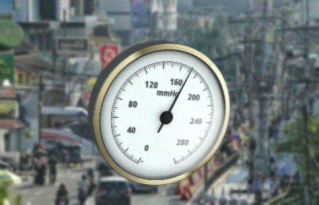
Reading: 170 mmHg
